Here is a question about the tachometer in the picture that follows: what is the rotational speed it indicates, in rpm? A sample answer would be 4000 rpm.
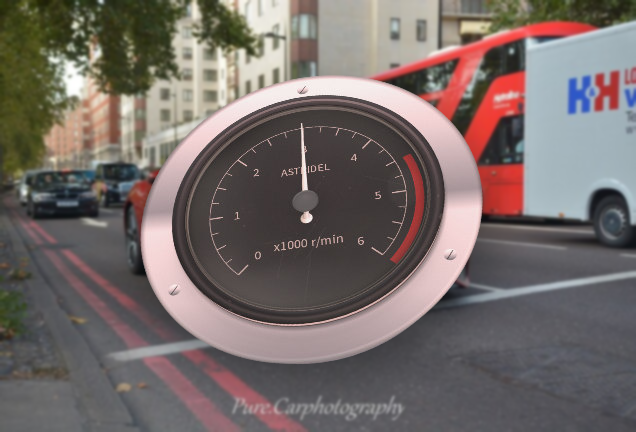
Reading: 3000 rpm
